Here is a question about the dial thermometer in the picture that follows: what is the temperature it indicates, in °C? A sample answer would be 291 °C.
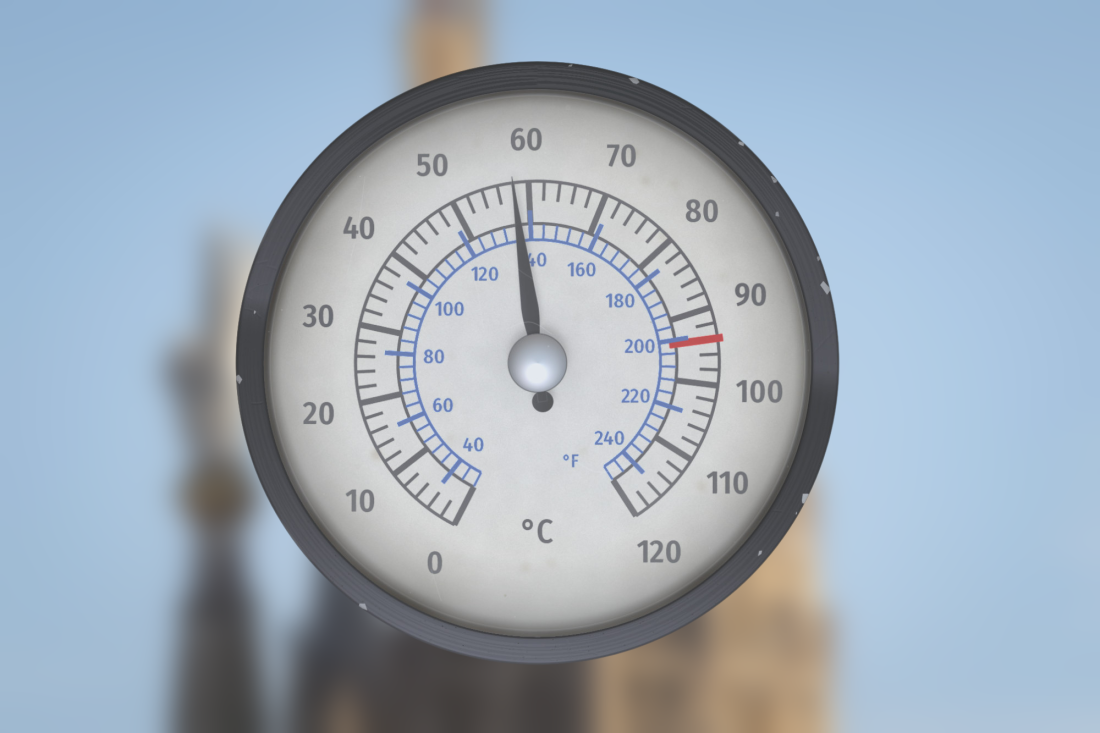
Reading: 58 °C
